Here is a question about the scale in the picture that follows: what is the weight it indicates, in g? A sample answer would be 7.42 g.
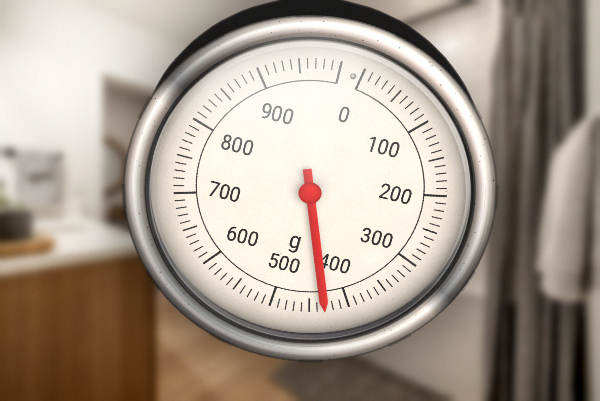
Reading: 430 g
